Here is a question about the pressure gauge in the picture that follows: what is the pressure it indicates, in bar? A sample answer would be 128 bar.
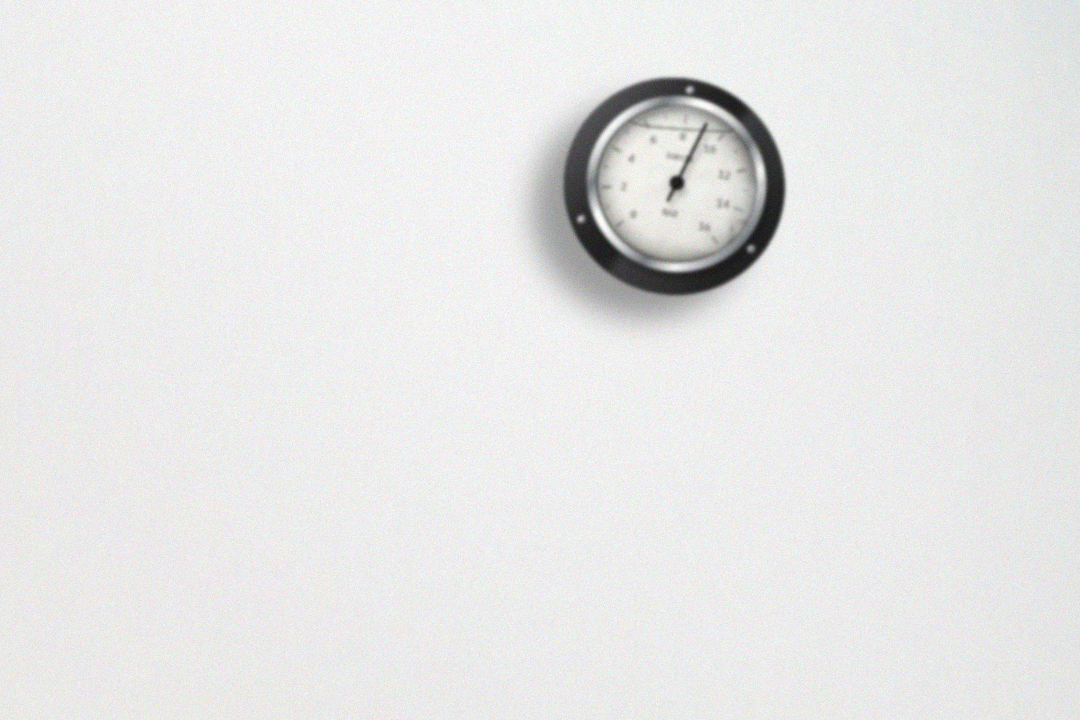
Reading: 9 bar
